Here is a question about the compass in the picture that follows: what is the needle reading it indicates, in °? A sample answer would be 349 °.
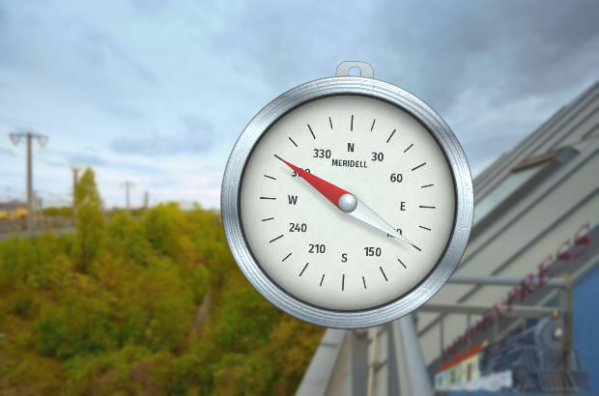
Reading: 300 °
